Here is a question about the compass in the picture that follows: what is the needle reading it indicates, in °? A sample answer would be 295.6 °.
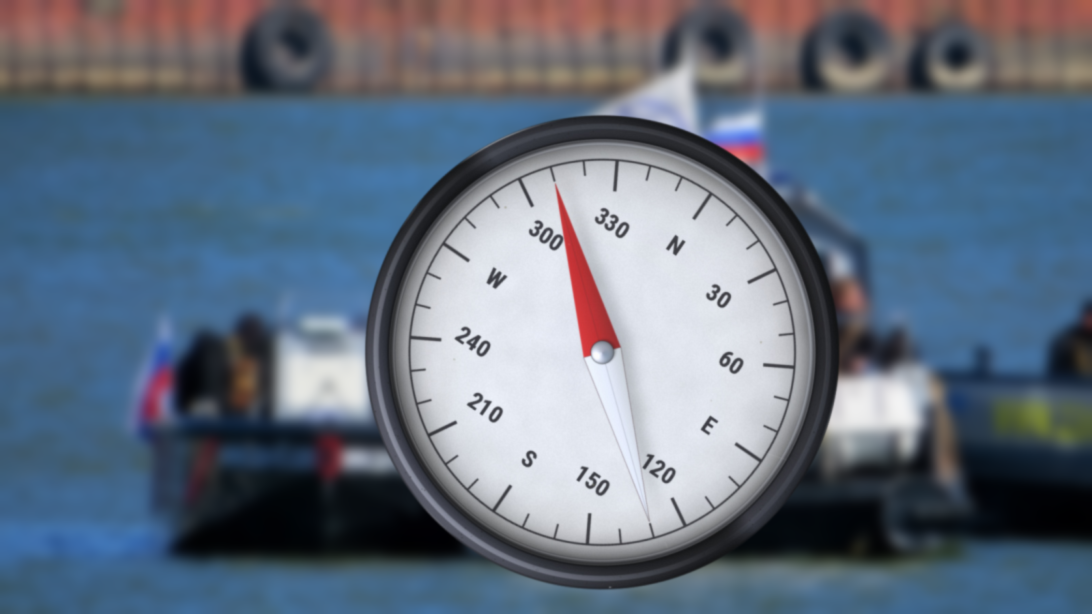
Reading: 310 °
